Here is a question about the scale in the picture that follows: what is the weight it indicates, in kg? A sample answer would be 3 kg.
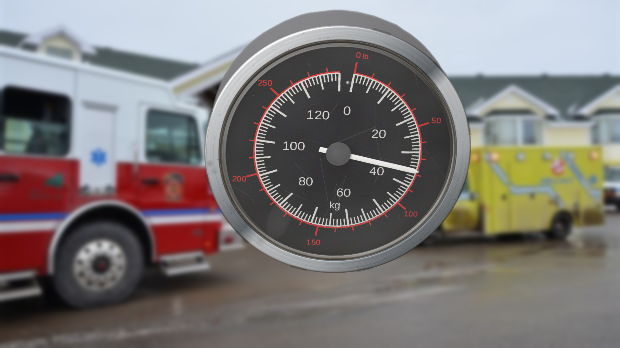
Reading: 35 kg
